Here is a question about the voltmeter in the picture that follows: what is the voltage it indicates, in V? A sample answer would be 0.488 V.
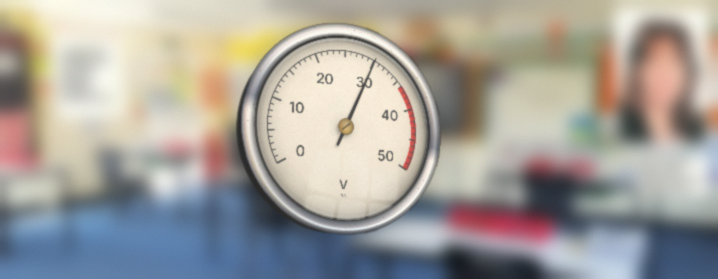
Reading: 30 V
